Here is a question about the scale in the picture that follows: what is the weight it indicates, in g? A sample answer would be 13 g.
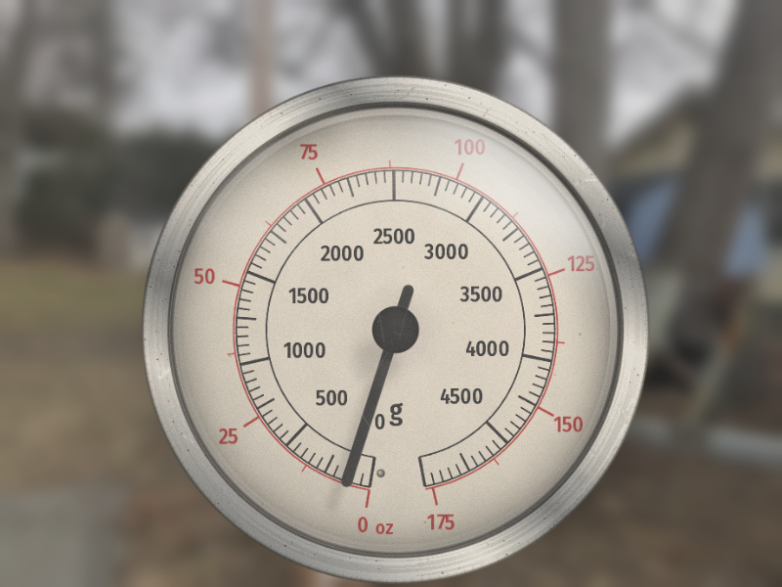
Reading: 125 g
